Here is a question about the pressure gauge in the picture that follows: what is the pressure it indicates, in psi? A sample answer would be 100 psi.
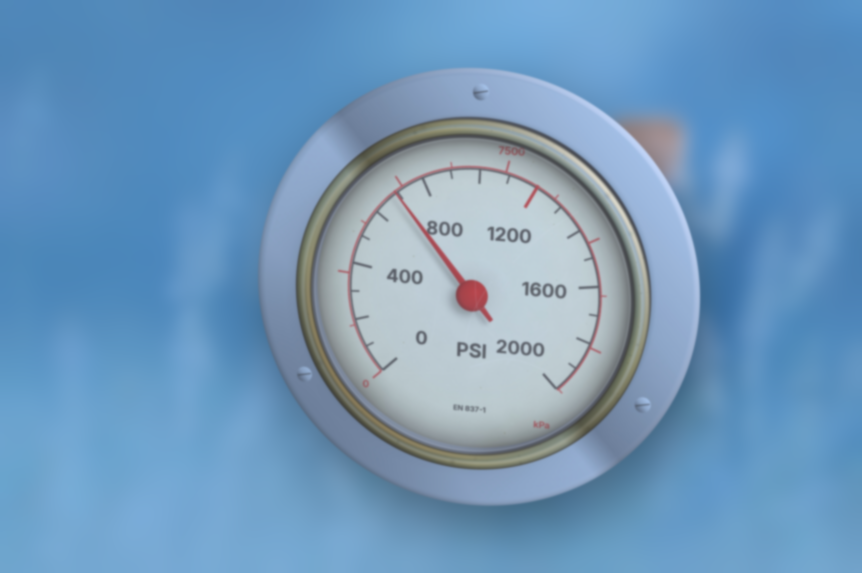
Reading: 700 psi
